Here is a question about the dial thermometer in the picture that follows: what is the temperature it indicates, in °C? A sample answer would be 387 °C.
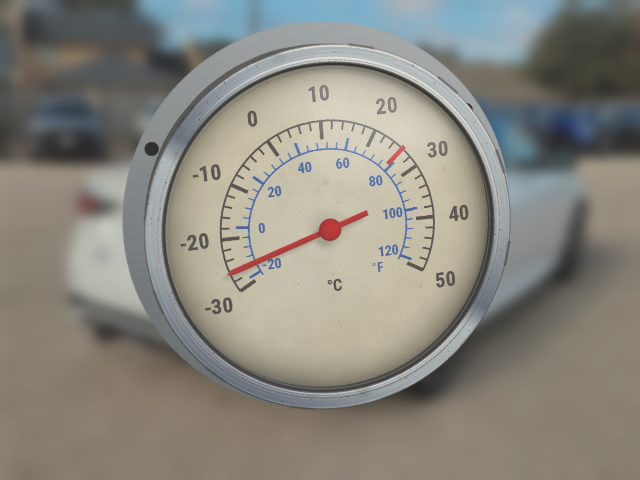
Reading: -26 °C
